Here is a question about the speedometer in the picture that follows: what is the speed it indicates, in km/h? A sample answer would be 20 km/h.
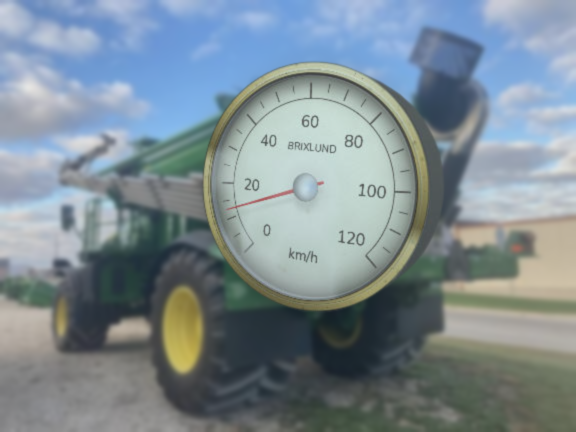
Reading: 12.5 km/h
